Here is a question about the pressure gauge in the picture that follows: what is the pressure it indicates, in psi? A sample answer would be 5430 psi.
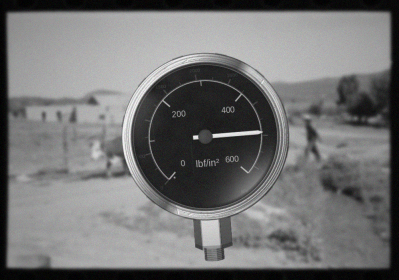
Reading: 500 psi
